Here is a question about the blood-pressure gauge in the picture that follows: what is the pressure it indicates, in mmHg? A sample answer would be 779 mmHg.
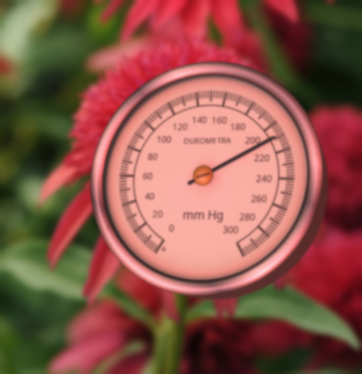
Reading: 210 mmHg
